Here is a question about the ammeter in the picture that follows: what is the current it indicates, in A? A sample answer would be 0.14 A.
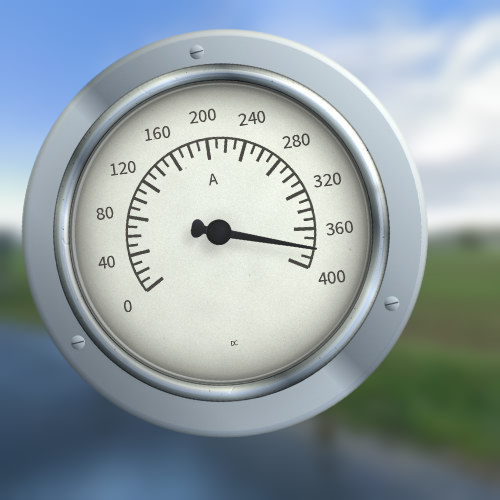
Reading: 380 A
